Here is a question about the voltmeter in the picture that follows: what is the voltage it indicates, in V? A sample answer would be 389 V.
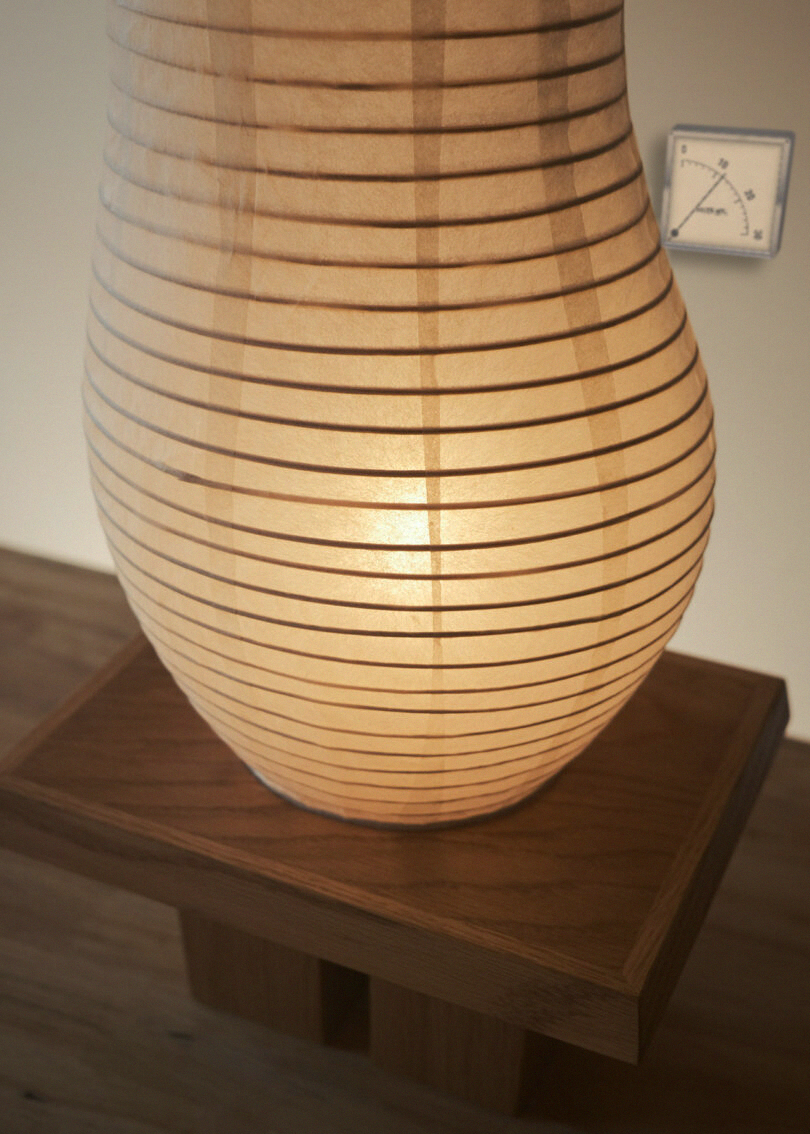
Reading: 12 V
